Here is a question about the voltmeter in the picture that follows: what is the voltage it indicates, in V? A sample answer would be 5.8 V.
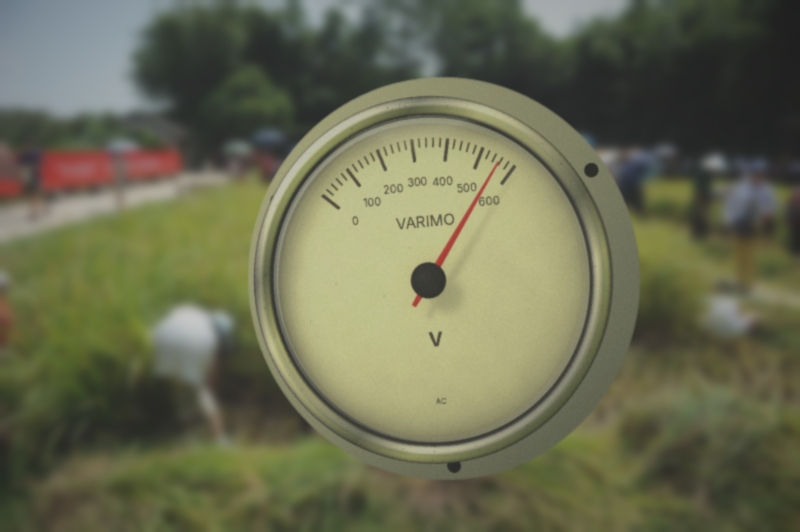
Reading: 560 V
